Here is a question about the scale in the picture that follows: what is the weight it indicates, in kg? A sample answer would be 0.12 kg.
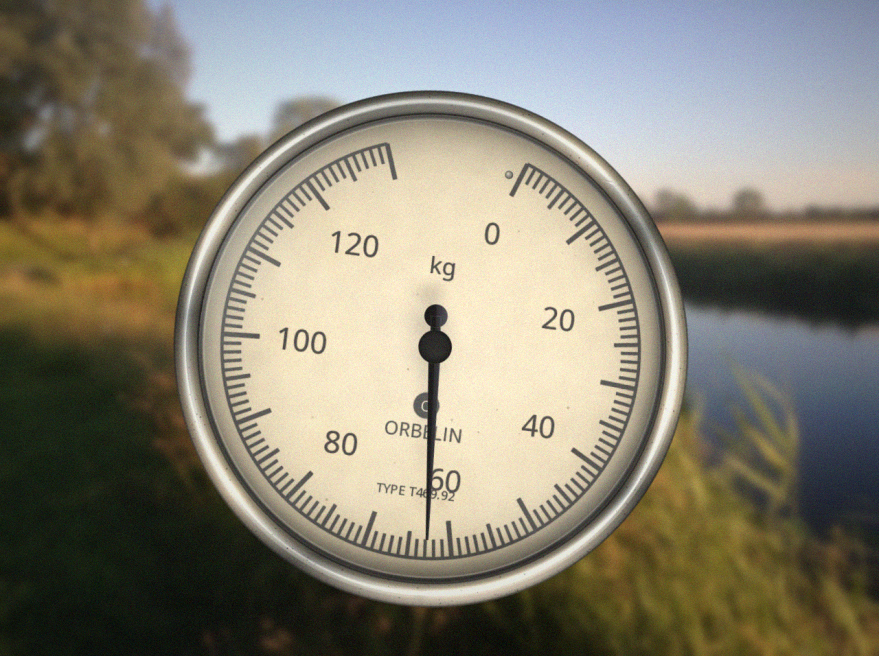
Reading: 63 kg
